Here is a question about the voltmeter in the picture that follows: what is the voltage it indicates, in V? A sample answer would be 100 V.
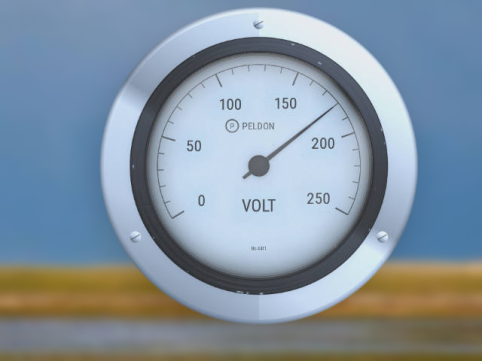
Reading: 180 V
